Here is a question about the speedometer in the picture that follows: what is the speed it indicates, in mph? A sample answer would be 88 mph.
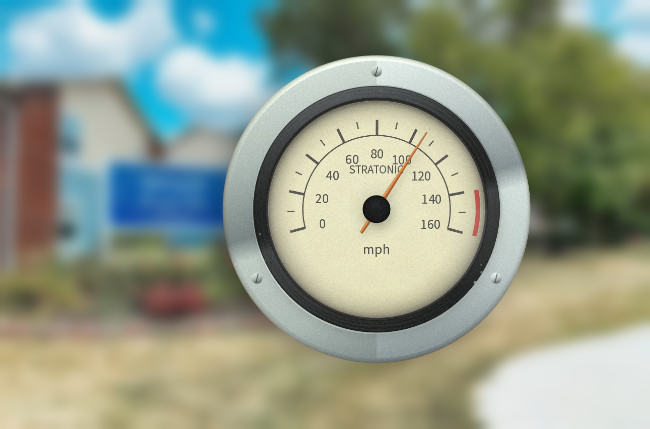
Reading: 105 mph
